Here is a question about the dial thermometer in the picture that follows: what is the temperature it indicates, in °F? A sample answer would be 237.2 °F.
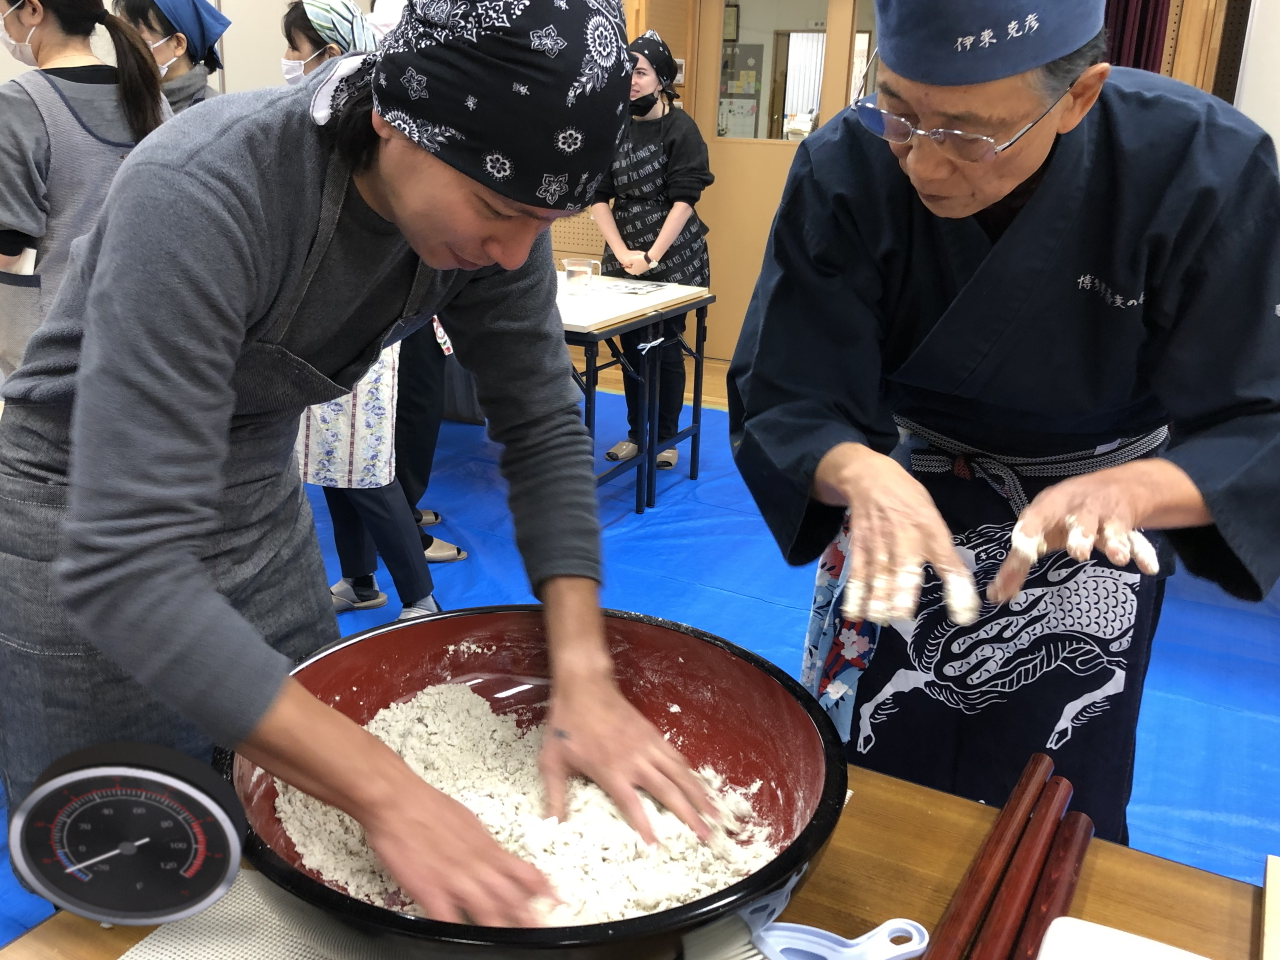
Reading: -10 °F
